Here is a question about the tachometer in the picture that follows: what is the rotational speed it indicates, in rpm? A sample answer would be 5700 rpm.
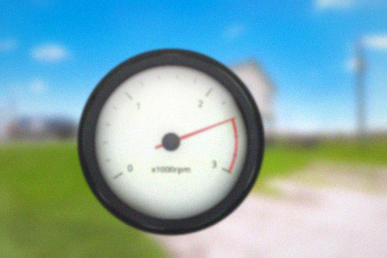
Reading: 2400 rpm
